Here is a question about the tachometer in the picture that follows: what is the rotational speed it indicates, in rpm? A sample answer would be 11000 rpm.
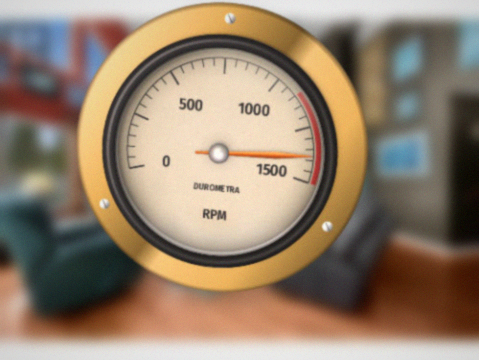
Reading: 1375 rpm
